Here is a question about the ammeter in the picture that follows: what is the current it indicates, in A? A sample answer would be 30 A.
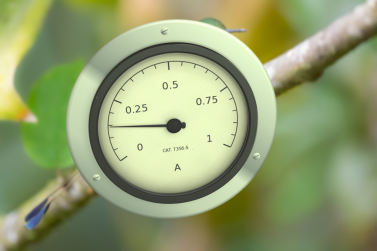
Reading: 0.15 A
